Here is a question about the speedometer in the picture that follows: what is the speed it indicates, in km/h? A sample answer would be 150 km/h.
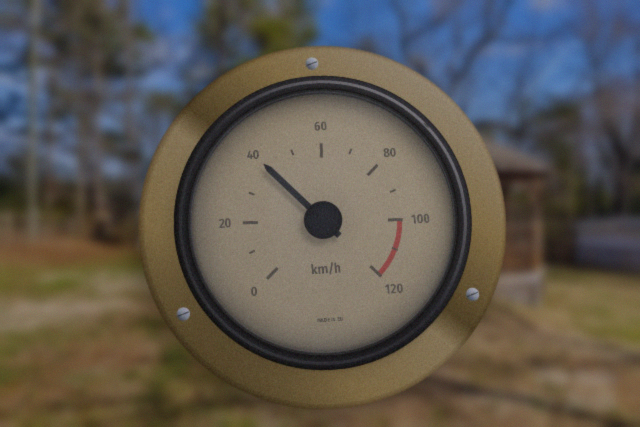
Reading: 40 km/h
